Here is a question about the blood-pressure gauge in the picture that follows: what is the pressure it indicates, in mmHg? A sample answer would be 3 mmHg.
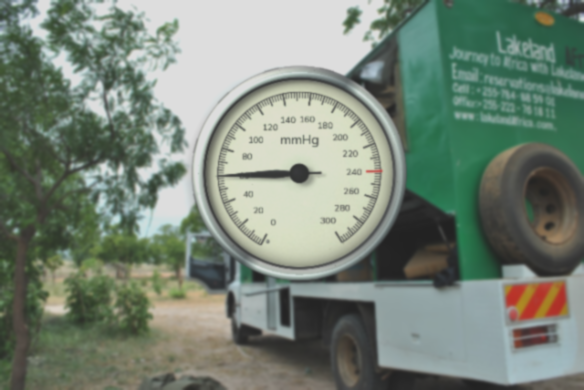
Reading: 60 mmHg
